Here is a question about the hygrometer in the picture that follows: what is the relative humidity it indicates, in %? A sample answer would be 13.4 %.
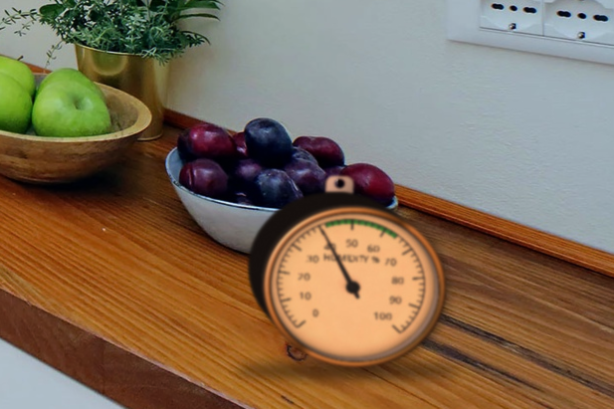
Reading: 40 %
